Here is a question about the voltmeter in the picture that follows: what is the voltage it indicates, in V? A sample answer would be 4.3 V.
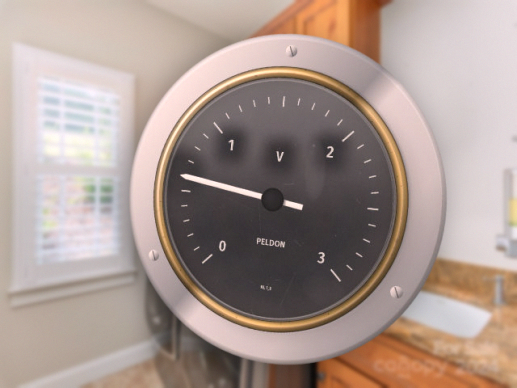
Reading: 0.6 V
